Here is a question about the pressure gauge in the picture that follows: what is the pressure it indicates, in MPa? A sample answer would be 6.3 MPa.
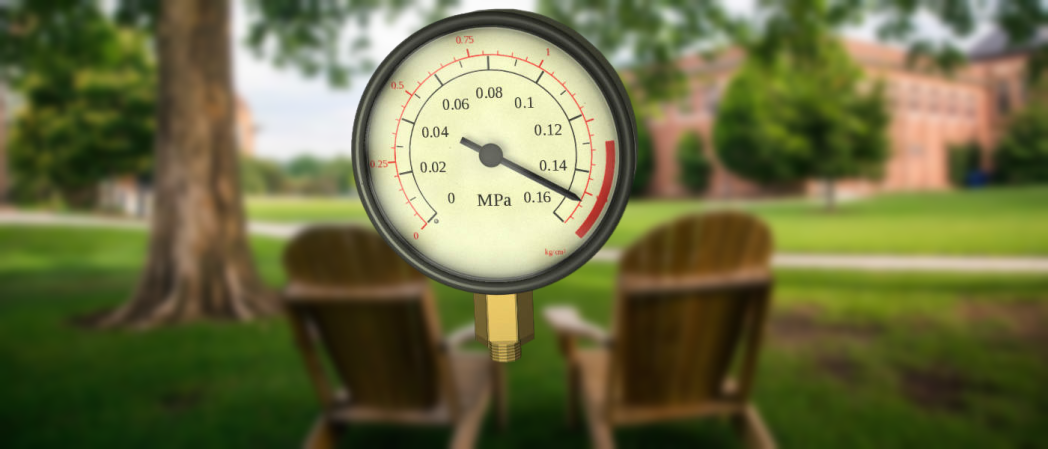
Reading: 0.15 MPa
